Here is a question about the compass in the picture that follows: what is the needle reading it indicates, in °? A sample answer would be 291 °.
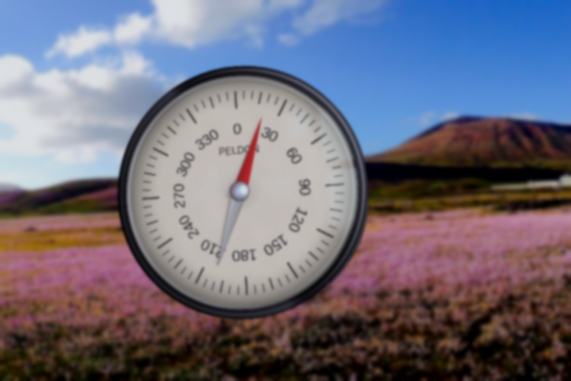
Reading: 20 °
